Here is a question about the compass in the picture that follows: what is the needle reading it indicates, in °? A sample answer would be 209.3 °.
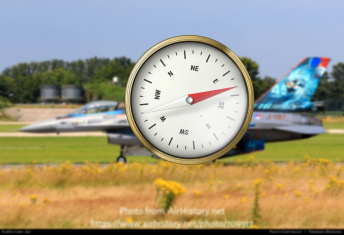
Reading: 110 °
